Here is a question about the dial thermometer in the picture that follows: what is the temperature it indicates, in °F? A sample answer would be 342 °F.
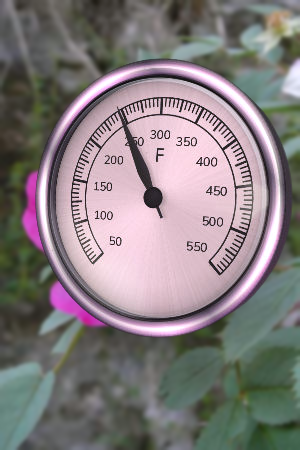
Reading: 250 °F
